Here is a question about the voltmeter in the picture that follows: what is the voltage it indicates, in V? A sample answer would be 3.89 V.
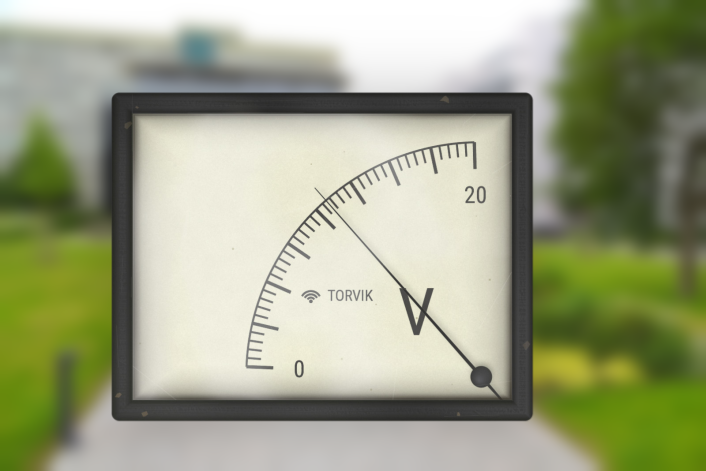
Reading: 10.75 V
